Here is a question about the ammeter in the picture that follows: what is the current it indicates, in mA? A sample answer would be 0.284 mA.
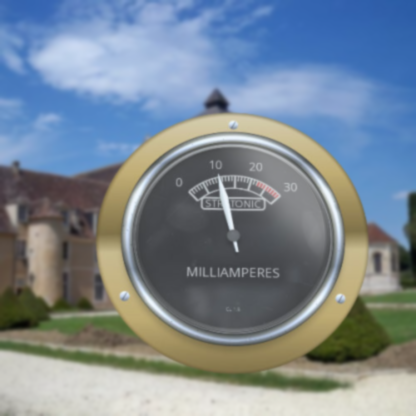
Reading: 10 mA
